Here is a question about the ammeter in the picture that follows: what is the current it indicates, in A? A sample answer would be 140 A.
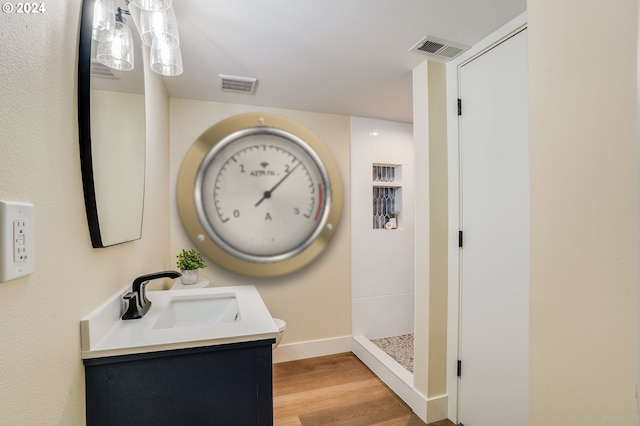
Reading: 2.1 A
